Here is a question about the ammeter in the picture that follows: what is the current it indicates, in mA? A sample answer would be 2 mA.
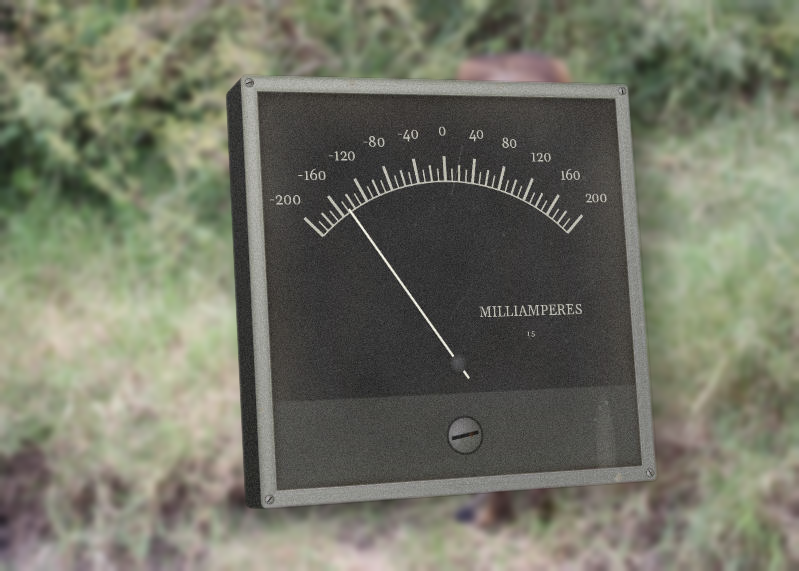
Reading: -150 mA
